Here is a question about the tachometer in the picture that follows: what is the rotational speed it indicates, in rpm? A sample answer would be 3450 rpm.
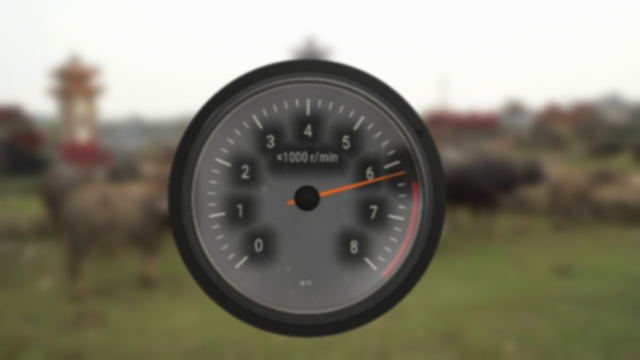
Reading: 6200 rpm
